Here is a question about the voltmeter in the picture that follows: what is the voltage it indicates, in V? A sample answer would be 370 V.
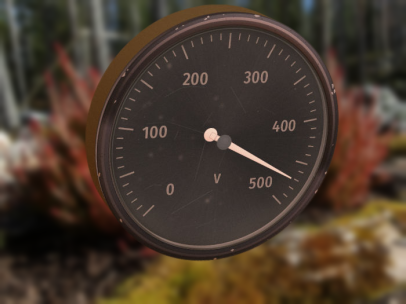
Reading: 470 V
